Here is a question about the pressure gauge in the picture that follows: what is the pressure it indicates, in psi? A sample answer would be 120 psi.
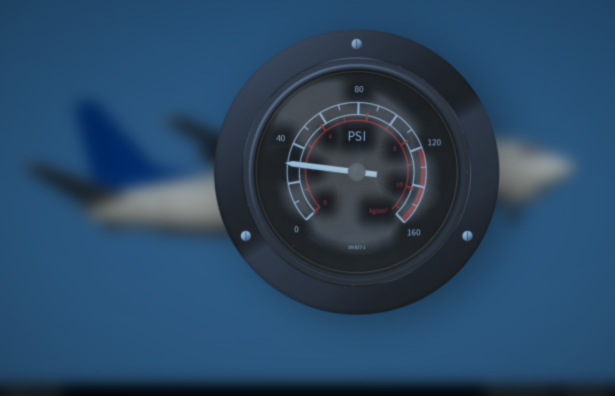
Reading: 30 psi
